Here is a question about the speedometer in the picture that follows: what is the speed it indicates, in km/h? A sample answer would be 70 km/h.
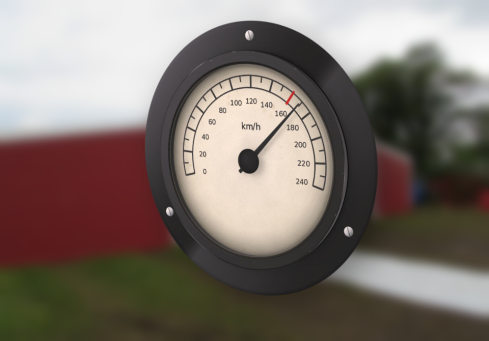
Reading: 170 km/h
